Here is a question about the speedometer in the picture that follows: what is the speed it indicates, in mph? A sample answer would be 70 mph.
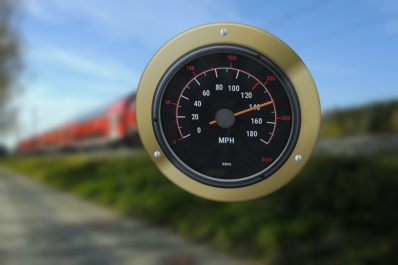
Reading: 140 mph
